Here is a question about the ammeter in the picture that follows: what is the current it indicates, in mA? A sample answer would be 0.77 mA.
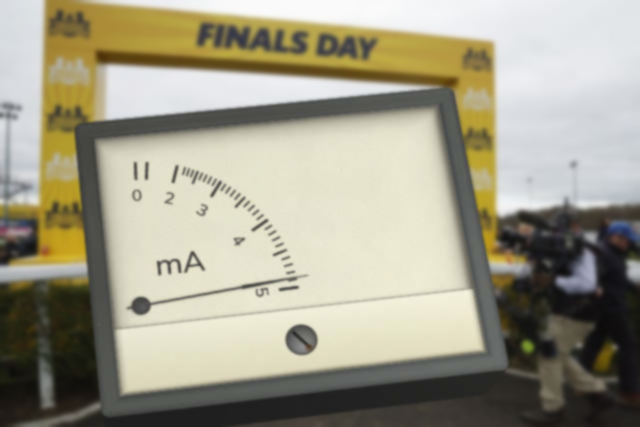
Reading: 4.9 mA
